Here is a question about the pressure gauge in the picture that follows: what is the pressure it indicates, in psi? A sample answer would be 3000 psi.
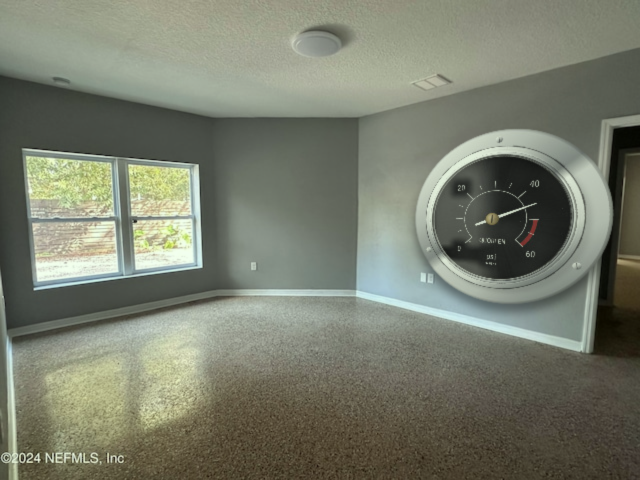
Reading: 45 psi
